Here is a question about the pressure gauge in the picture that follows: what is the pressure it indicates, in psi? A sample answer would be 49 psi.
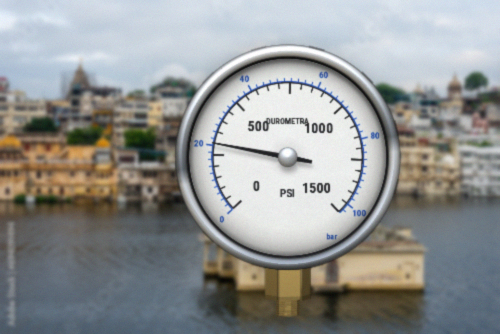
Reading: 300 psi
